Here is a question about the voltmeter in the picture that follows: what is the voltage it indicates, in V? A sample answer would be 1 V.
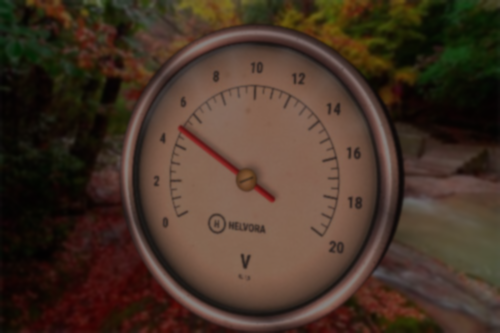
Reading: 5 V
